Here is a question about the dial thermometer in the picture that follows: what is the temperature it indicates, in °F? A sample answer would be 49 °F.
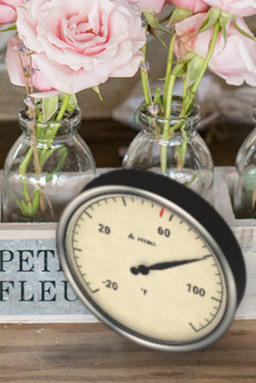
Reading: 80 °F
